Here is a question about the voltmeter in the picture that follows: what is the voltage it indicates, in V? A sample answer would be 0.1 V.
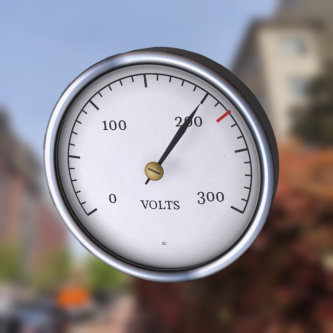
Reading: 200 V
